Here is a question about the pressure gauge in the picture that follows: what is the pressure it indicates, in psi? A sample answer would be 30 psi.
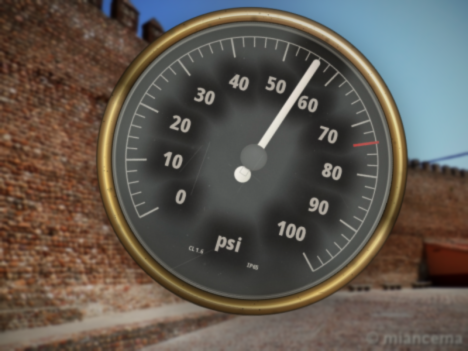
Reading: 56 psi
